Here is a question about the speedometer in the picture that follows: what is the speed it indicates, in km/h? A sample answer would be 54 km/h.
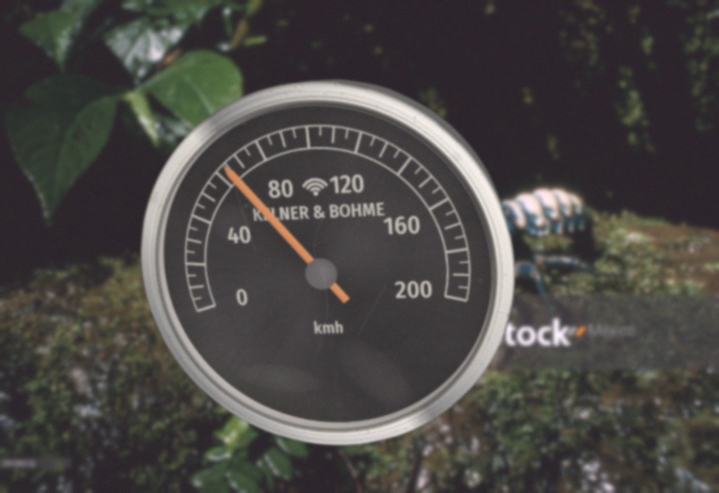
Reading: 65 km/h
